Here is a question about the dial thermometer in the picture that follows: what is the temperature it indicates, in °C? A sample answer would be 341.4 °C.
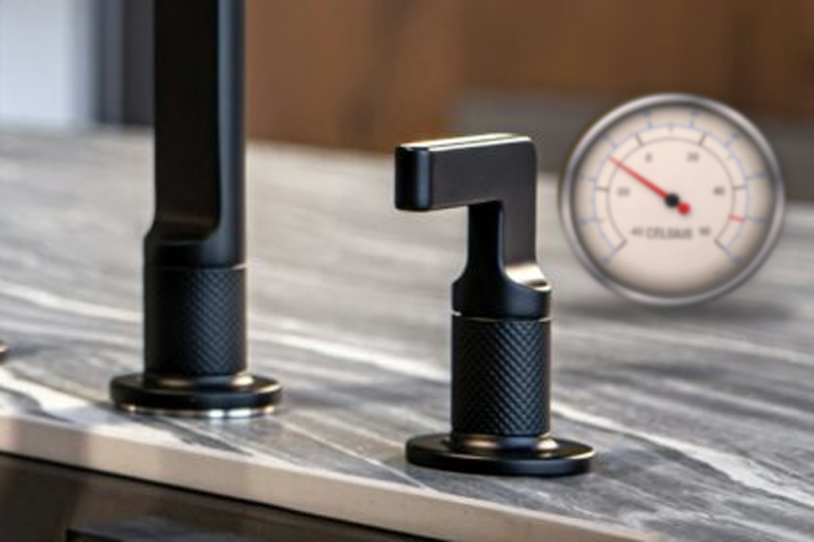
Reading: -10 °C
